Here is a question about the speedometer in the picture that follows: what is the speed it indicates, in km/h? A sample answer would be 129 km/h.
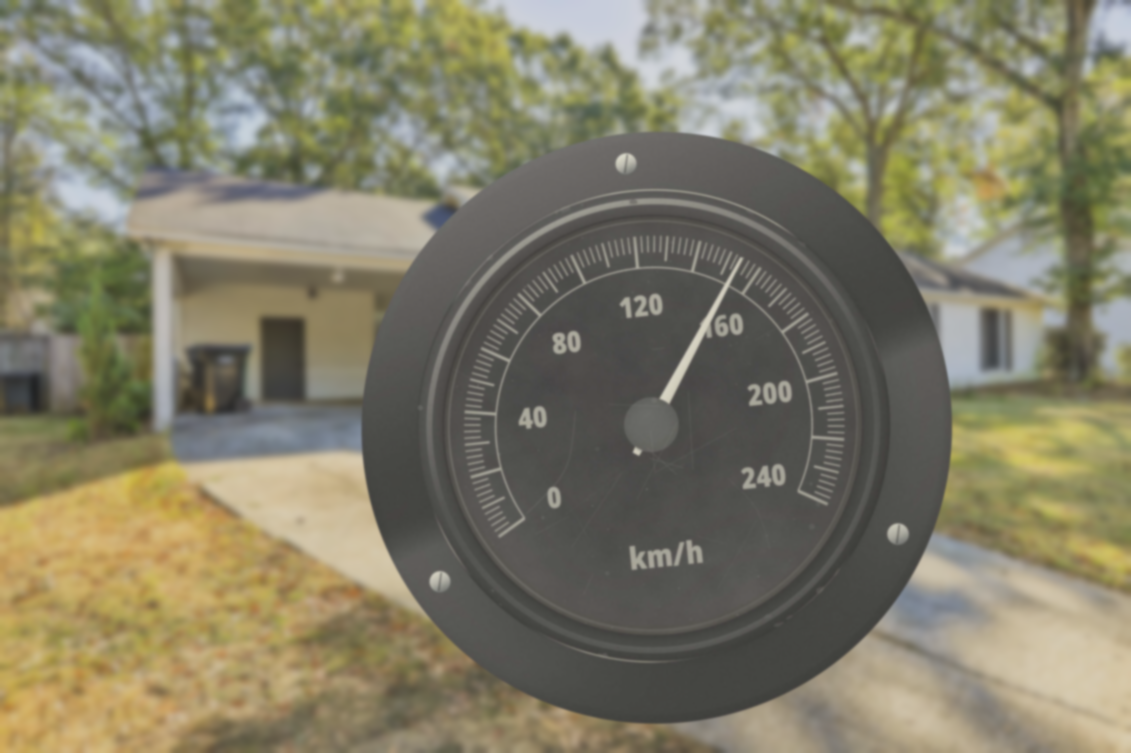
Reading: 154 km/h
